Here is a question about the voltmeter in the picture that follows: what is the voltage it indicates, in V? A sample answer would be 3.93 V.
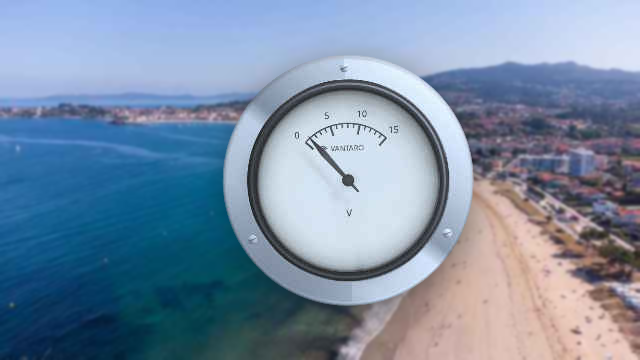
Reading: 1 V
